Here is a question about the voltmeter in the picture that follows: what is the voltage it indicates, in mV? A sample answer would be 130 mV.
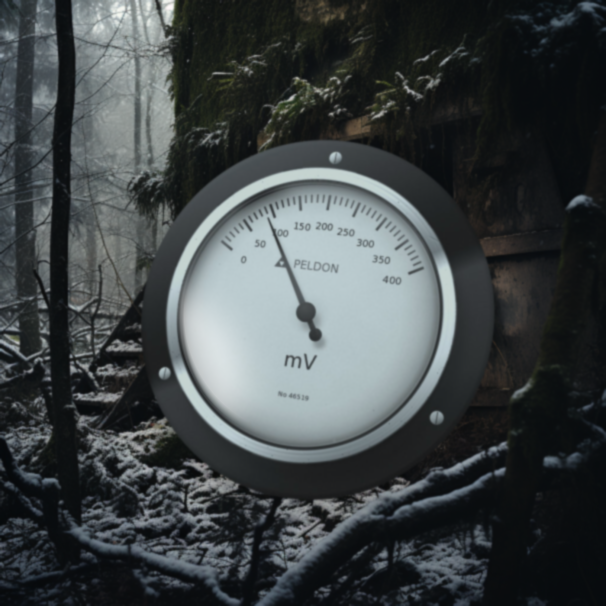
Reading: 90 mV
